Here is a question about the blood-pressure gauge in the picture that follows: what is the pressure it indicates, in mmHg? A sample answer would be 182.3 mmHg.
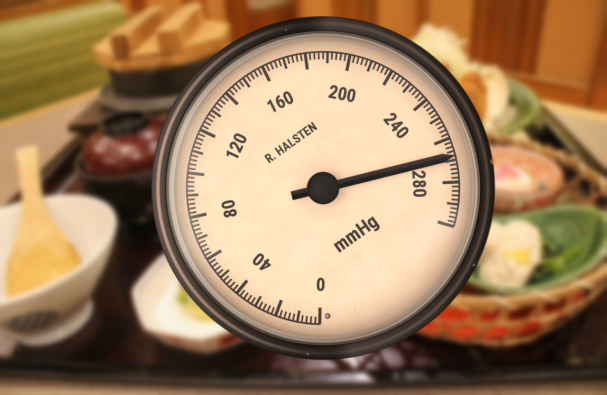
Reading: 268 mmHg
